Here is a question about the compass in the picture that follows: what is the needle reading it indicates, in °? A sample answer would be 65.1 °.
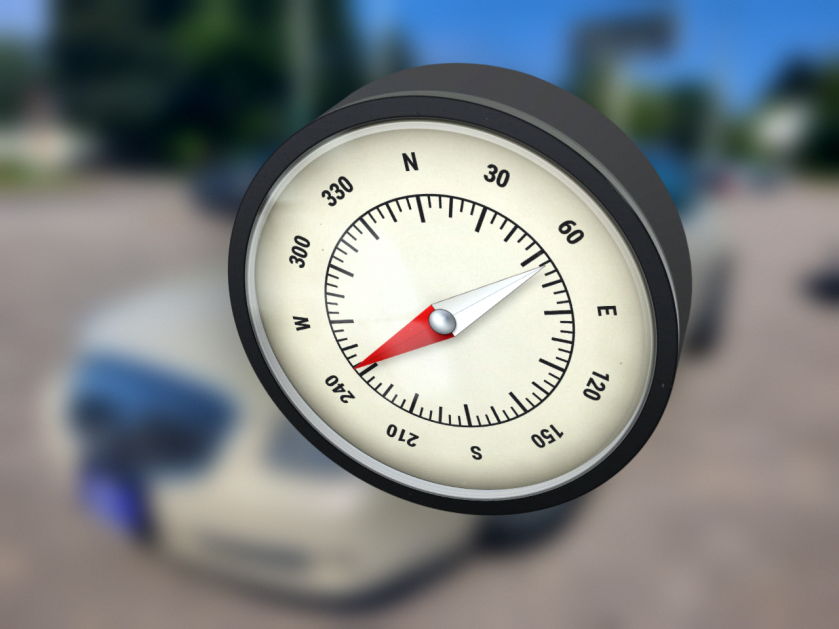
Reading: 245 °
